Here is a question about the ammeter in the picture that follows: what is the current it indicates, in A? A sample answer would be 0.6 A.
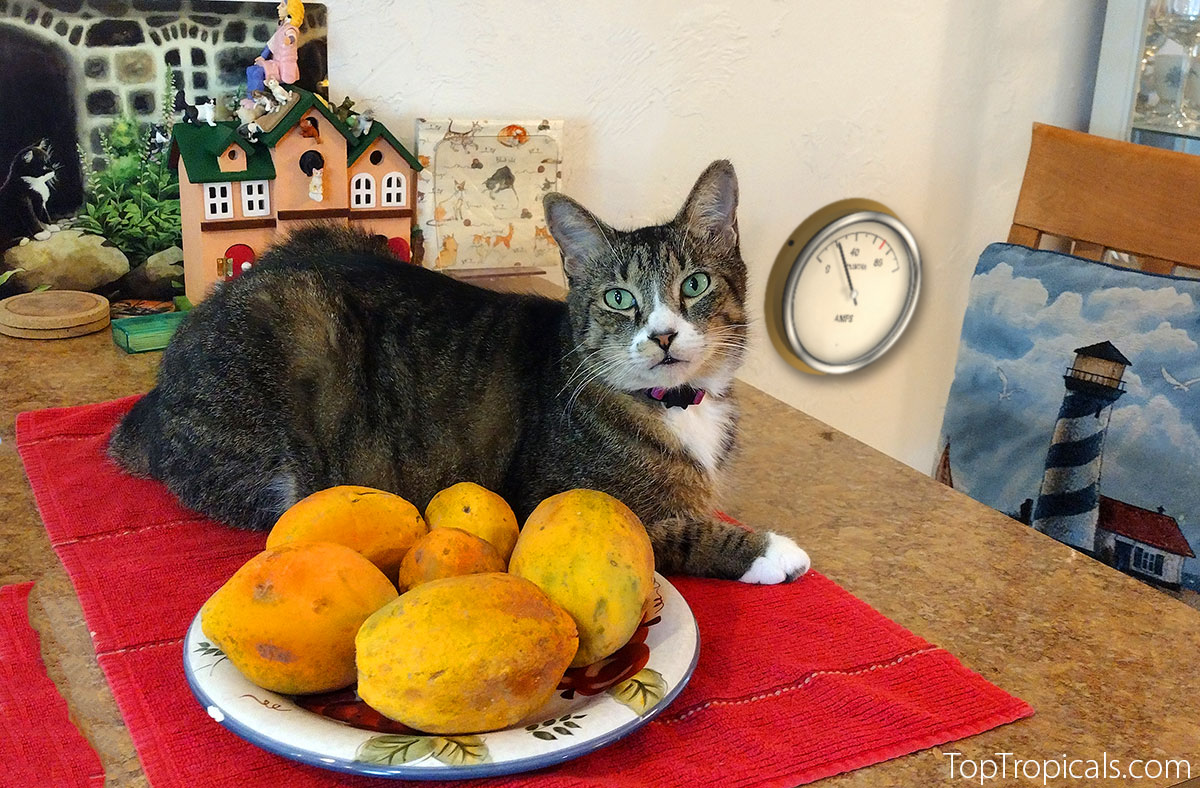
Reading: 20 A
